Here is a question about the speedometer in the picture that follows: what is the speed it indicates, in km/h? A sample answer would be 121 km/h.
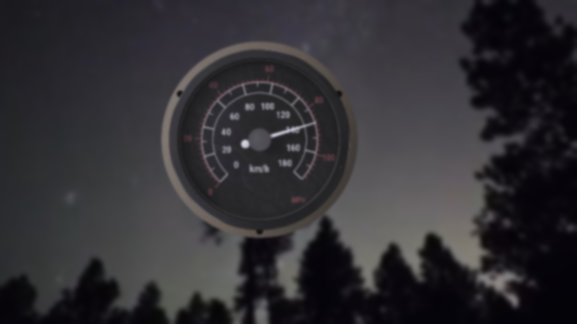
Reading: 140 km/h
